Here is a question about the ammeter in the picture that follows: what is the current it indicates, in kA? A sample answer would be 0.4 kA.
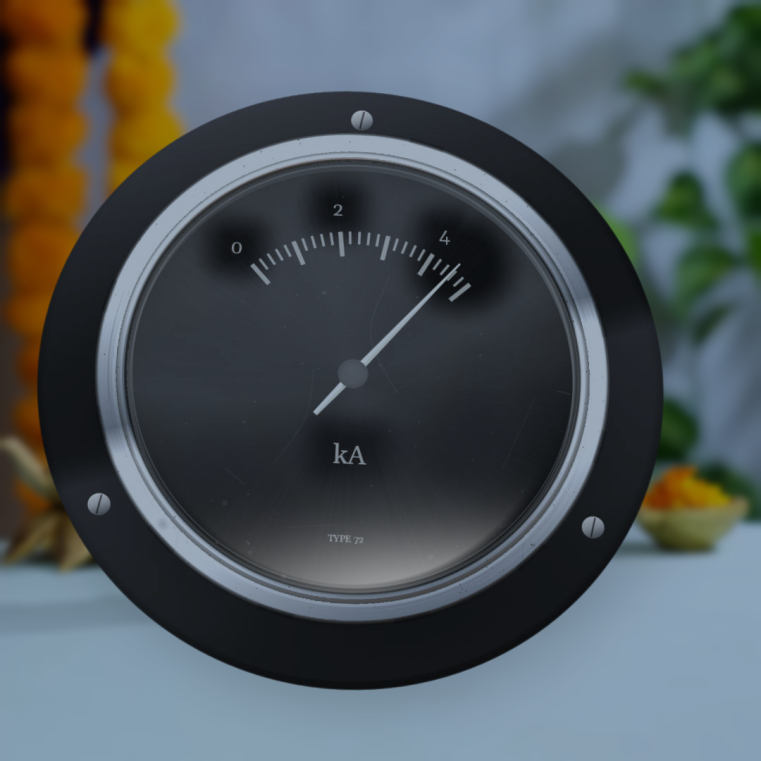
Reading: 4.6 kA
